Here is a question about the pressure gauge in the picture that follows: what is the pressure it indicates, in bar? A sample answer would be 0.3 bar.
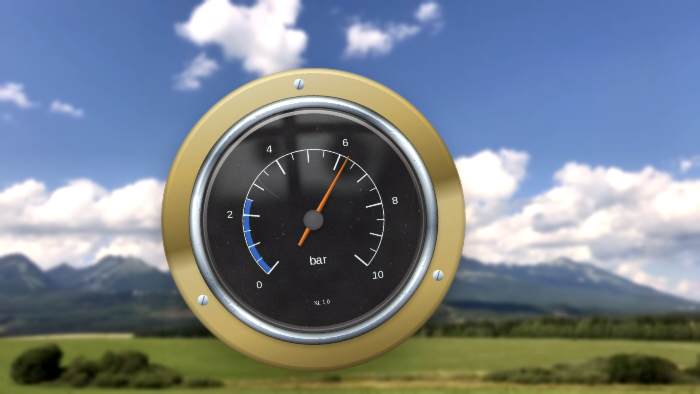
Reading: 6.25 bar
